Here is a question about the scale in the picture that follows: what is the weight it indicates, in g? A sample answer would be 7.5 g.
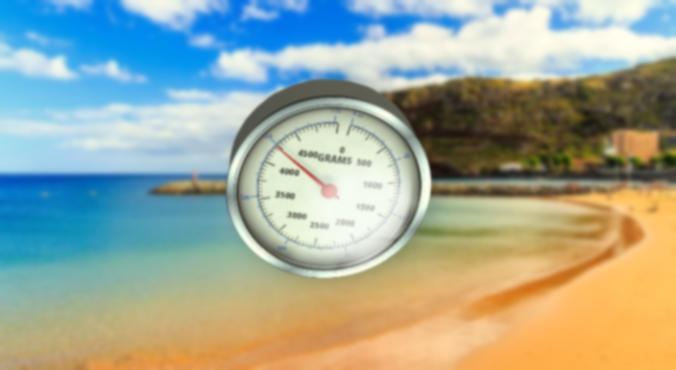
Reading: 4250 g
